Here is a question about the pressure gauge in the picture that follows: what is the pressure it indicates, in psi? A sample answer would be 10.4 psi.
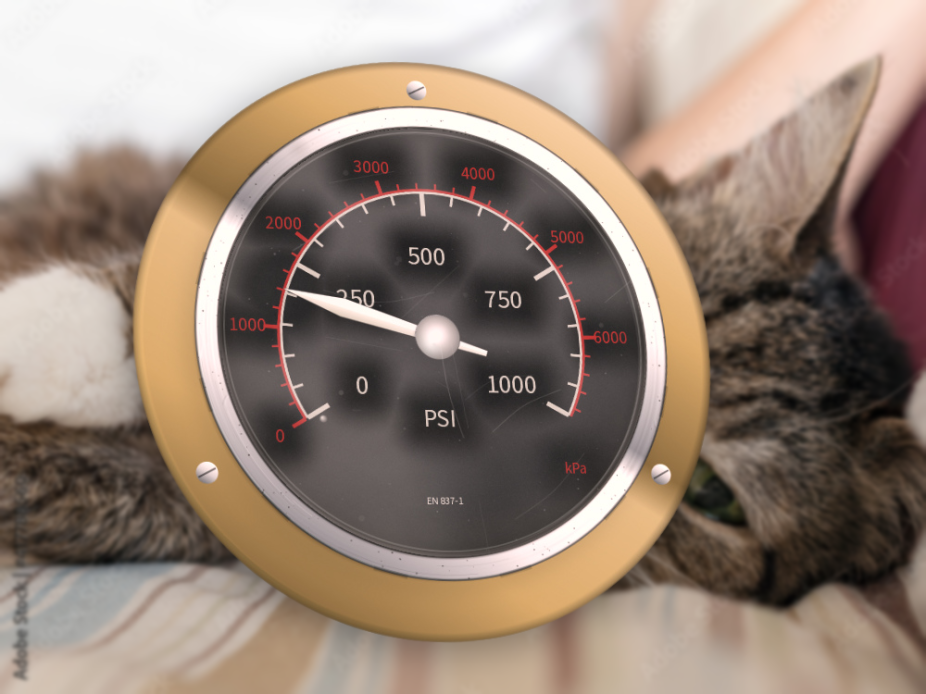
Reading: 200 psi
